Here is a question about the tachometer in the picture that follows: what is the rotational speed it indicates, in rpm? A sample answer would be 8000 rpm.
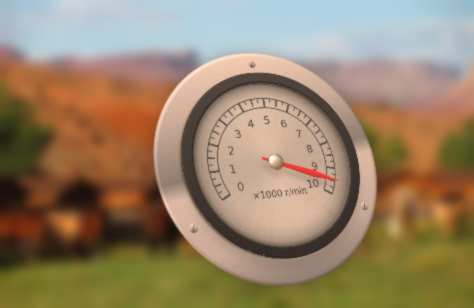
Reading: 9500 rpm
